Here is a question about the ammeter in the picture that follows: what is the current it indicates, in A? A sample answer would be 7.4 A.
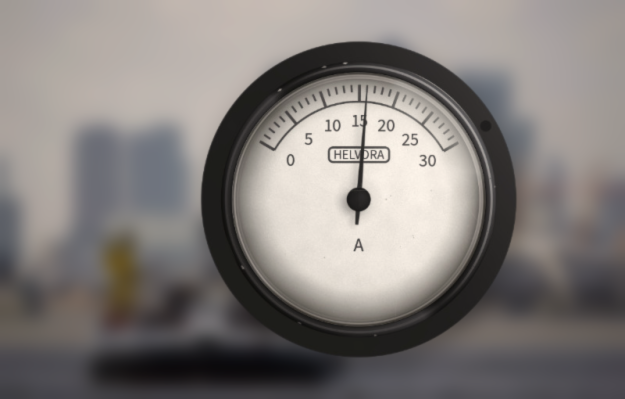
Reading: 16 A
